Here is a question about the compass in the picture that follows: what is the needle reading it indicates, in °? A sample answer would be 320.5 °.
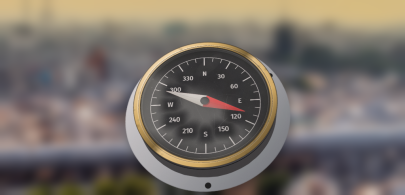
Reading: 110 °
